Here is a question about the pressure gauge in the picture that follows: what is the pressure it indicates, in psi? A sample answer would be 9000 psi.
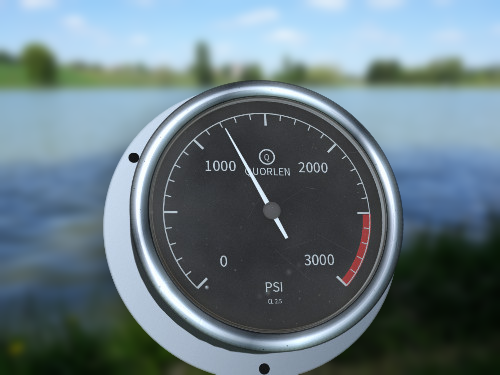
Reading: 1200 psi
